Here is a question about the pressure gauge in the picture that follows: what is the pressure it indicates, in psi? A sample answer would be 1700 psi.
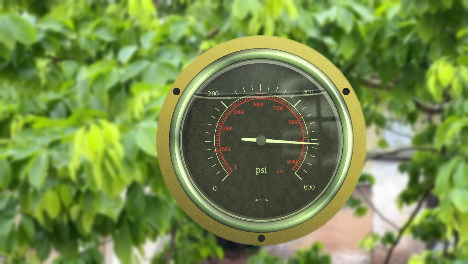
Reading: 510 psi
